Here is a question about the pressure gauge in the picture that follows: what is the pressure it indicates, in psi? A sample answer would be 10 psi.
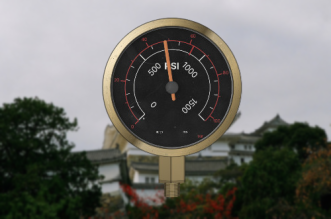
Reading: 700 psi
